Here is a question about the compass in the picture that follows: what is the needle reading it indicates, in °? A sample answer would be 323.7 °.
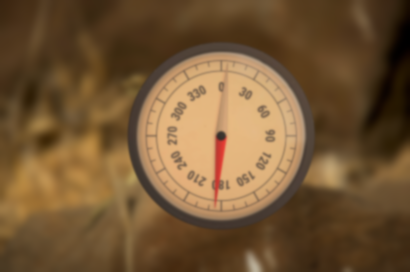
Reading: 185 °
